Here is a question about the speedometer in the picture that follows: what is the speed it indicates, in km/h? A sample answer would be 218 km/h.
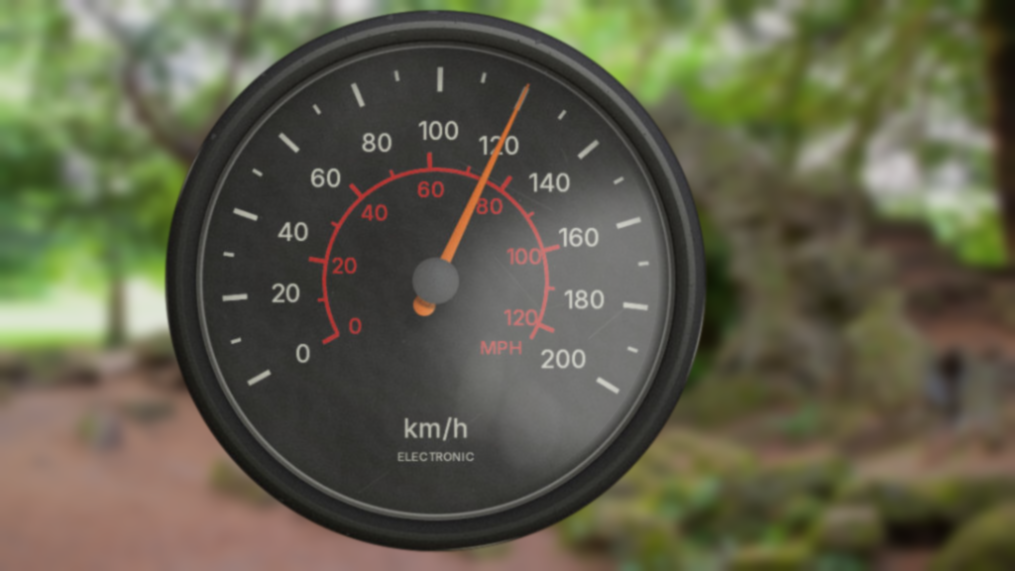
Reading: 120 km/h
